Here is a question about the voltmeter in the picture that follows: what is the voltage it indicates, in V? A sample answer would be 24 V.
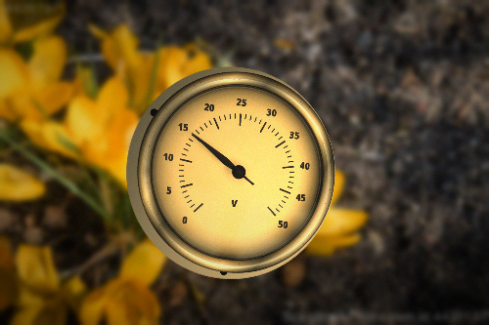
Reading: 15 V
